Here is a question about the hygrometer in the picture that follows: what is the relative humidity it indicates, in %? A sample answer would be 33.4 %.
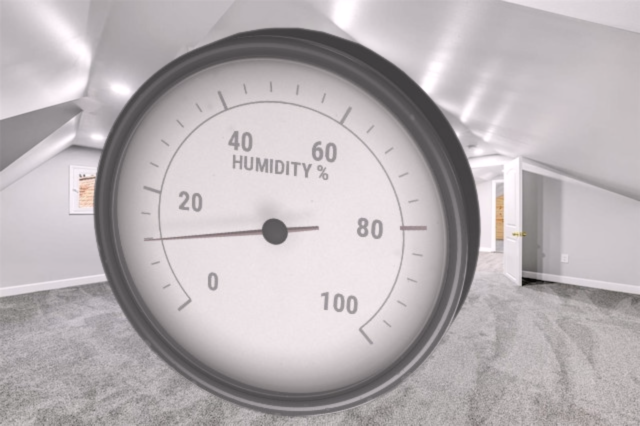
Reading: 12 %
